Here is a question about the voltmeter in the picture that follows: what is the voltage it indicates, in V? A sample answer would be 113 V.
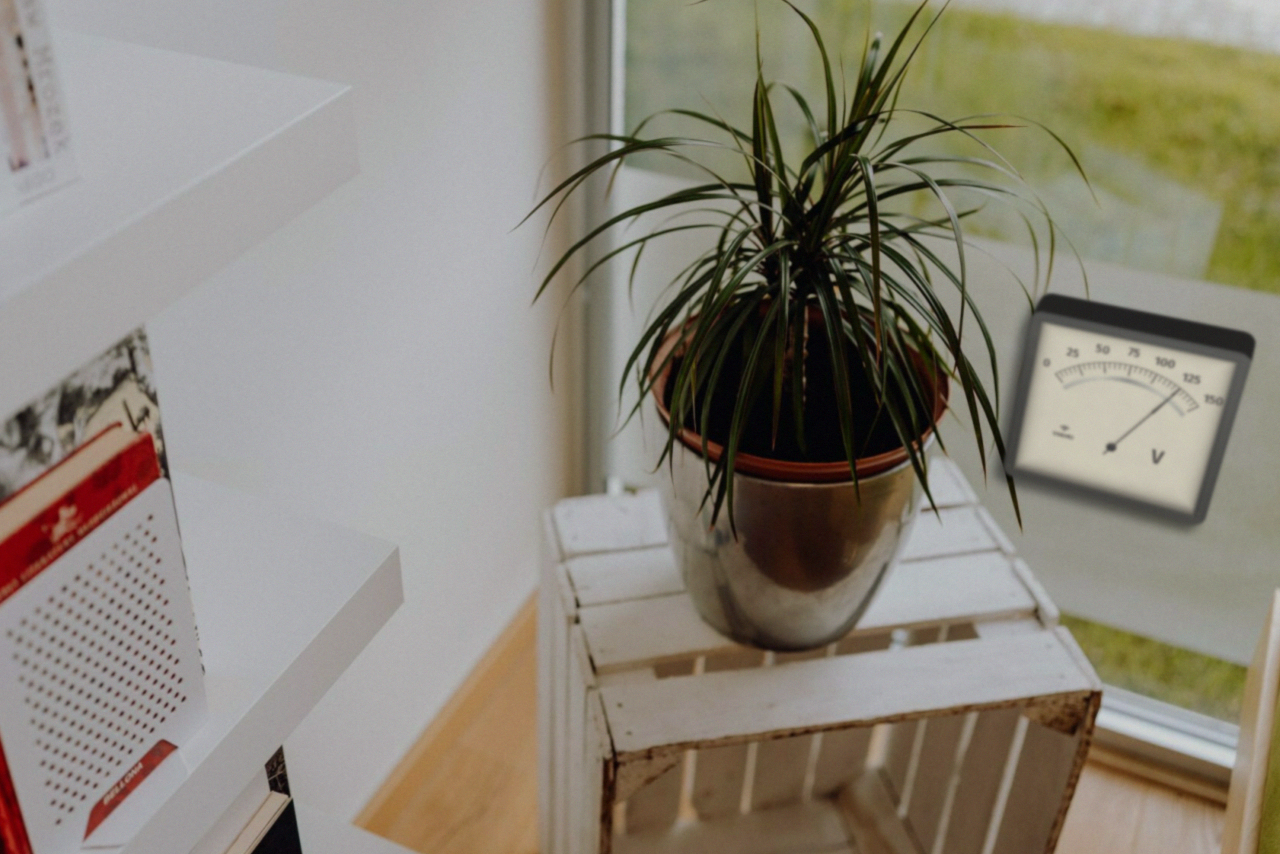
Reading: 125 V
